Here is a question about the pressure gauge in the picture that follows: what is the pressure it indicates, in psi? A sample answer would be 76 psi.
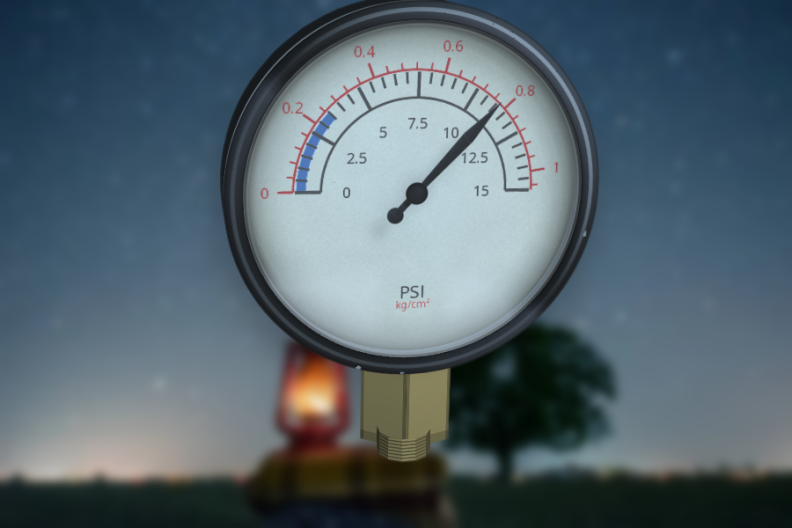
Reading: 11 psi
